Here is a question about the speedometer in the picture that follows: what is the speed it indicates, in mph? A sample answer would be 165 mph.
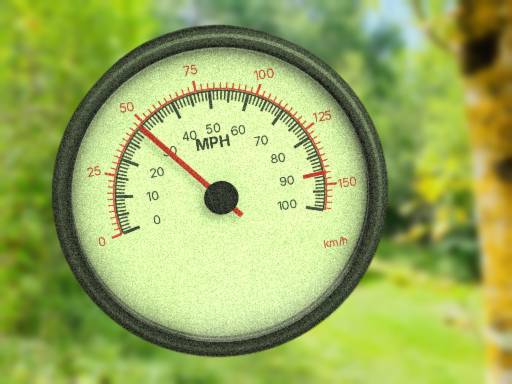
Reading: 30 mph
